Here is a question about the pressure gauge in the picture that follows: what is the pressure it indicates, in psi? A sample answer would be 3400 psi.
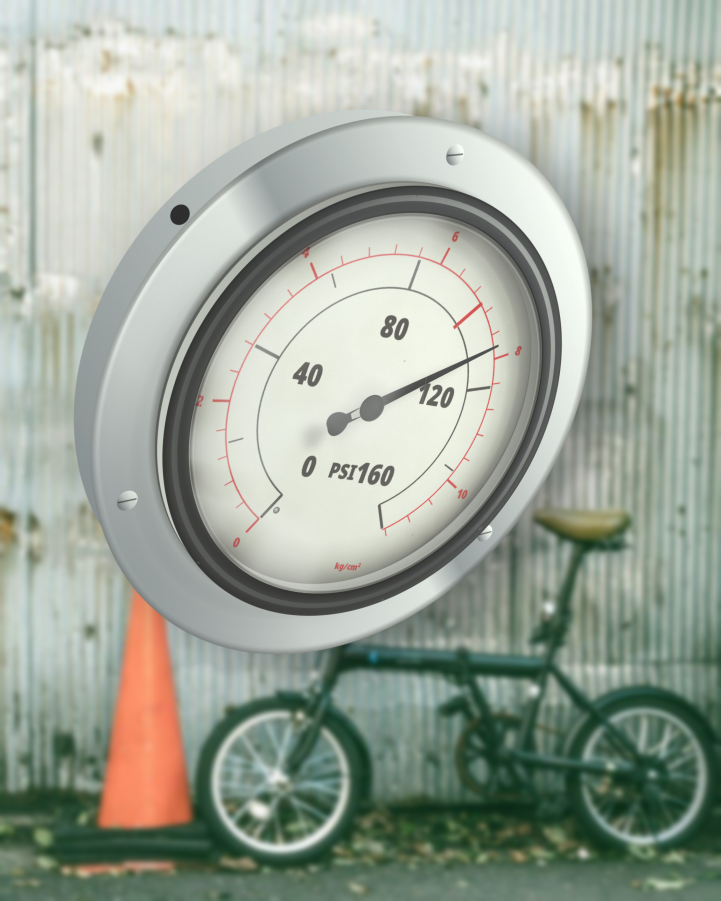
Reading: 110 psi
